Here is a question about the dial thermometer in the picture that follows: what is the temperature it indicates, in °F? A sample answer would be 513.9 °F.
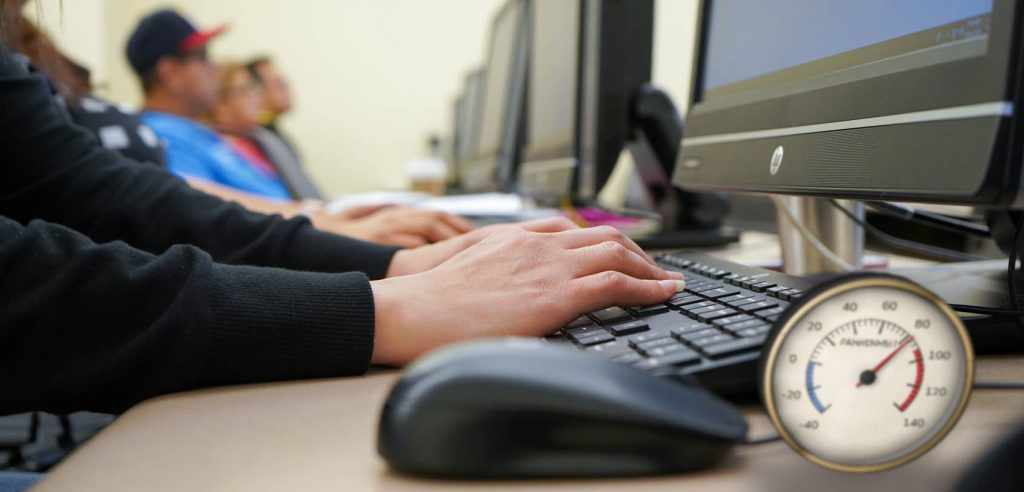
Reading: 80 °F
